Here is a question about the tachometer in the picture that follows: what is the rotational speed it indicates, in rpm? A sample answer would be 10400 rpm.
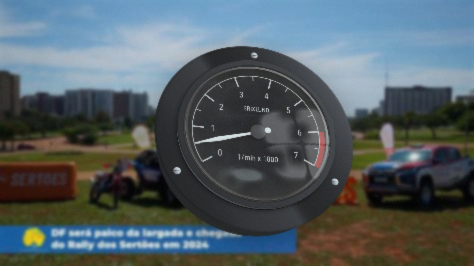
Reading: 500 rpm
